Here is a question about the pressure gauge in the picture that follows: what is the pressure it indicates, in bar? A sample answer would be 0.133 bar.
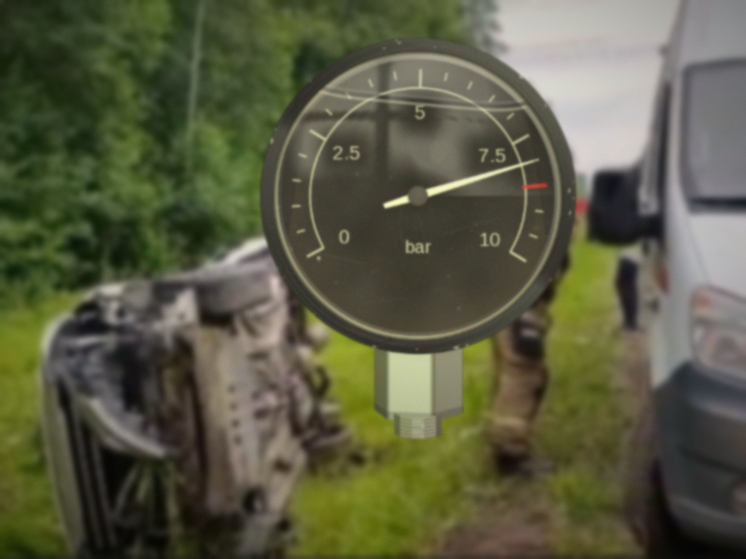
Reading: 8 bar
